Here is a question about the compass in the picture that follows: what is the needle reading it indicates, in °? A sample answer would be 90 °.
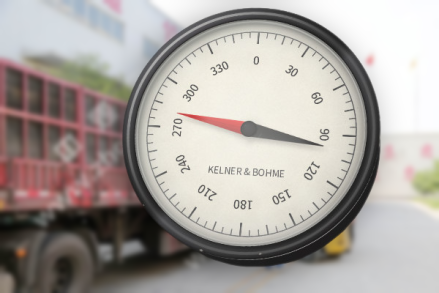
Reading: 280 °
